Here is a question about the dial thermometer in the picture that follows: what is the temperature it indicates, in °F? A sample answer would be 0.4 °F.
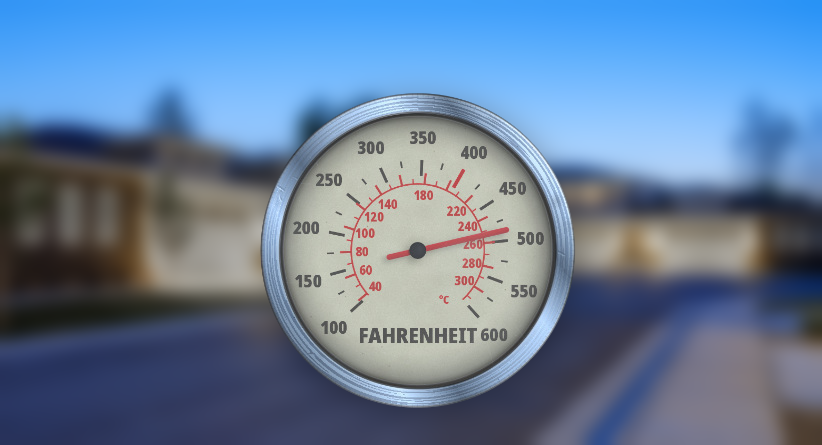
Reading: 487.5 °F
